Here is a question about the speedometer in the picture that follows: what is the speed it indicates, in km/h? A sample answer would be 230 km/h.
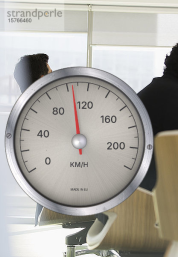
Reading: 105 km/h
